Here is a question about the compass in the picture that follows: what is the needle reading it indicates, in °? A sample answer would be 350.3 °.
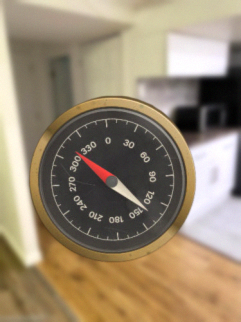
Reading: 315 °
